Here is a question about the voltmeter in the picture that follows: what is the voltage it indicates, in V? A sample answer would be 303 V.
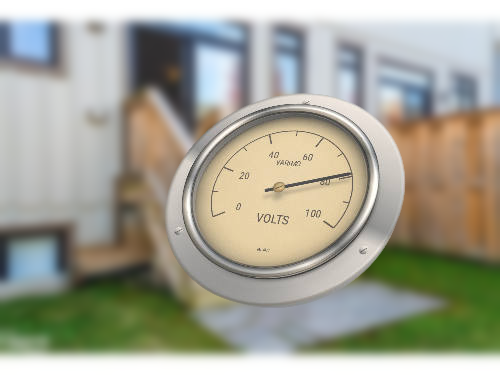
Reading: 80 V
